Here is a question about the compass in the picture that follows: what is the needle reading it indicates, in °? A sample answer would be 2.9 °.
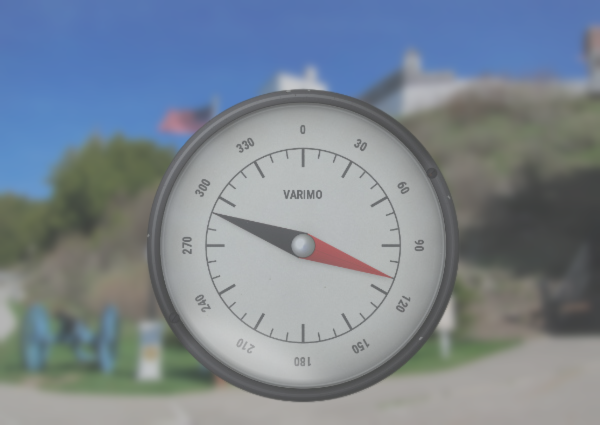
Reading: 110 °
